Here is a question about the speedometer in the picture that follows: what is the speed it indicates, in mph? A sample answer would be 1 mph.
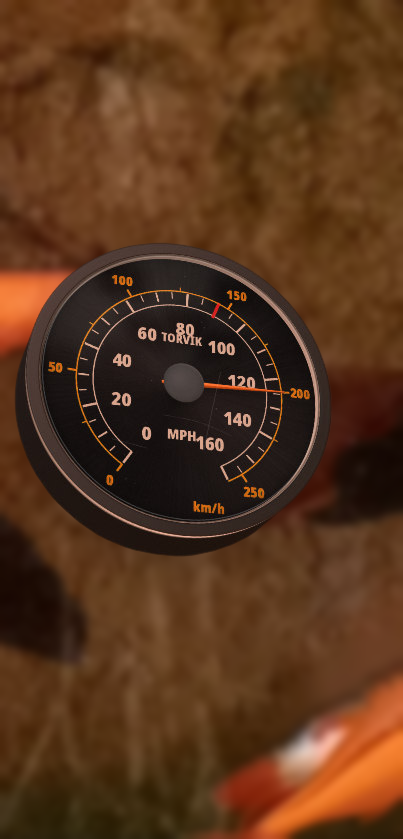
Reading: 125 mph
